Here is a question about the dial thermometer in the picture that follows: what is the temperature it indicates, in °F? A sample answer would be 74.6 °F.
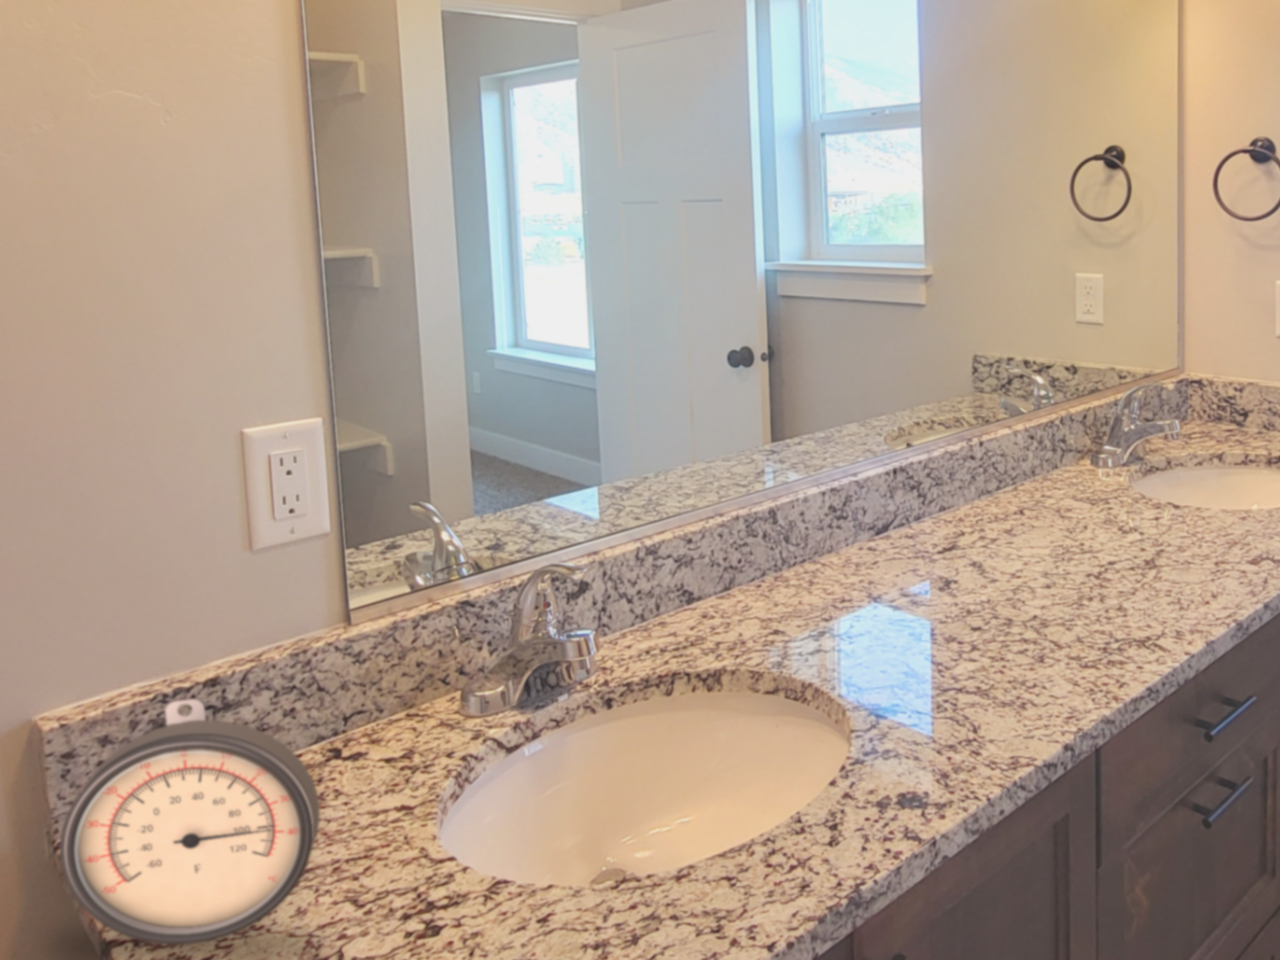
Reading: 100 °F
